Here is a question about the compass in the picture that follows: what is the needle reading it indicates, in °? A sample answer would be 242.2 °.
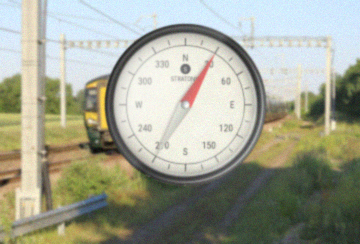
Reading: 30 °
